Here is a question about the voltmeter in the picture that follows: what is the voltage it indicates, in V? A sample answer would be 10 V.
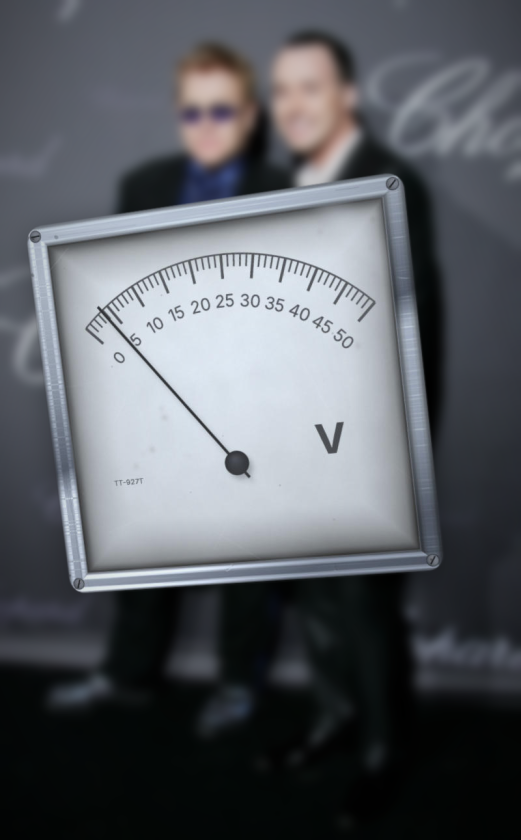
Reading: 4 V
